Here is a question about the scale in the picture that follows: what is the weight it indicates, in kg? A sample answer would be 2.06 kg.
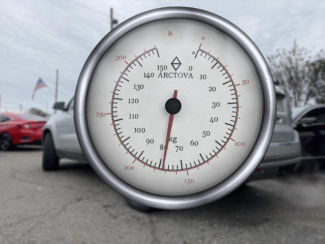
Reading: 78 kg
